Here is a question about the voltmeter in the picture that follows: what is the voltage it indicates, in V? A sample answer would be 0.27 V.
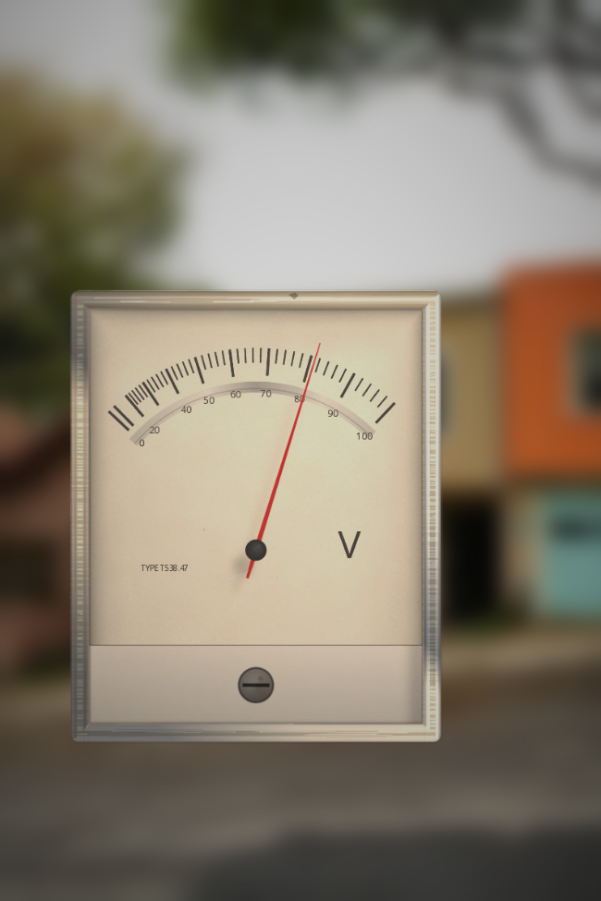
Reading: 81 V
